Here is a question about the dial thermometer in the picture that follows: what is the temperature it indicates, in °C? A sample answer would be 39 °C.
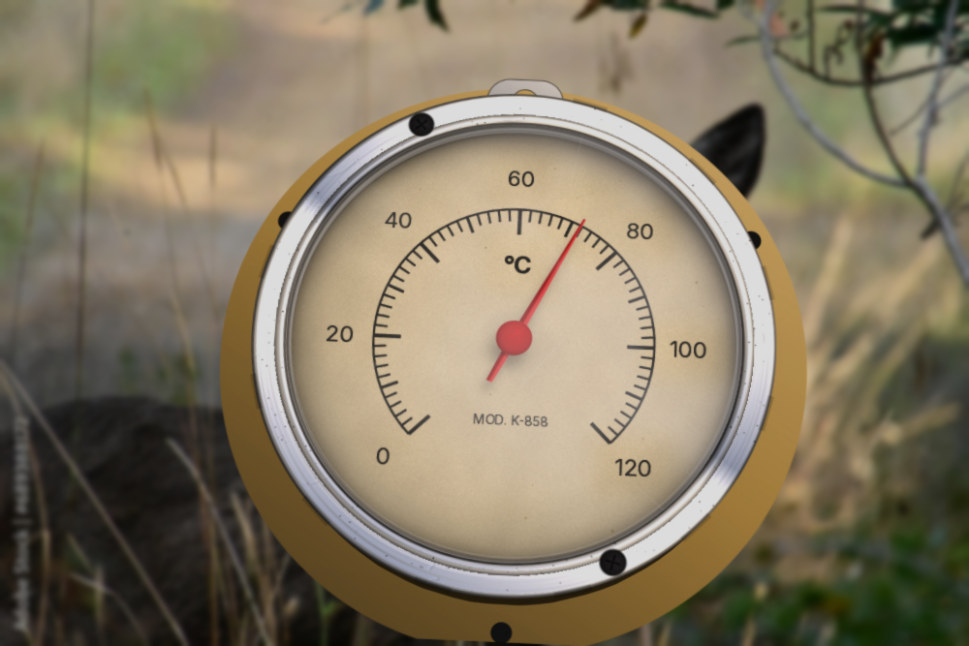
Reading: 72 °C
